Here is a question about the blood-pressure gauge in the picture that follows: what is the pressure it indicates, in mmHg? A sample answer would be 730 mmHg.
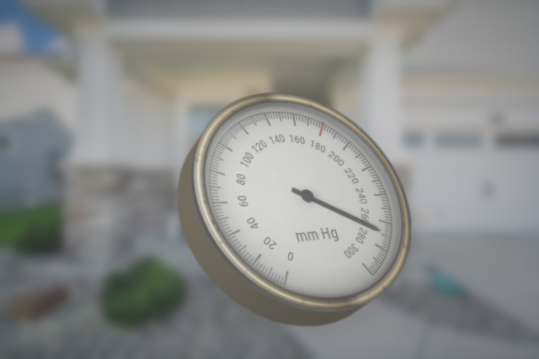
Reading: 270 mmHg
